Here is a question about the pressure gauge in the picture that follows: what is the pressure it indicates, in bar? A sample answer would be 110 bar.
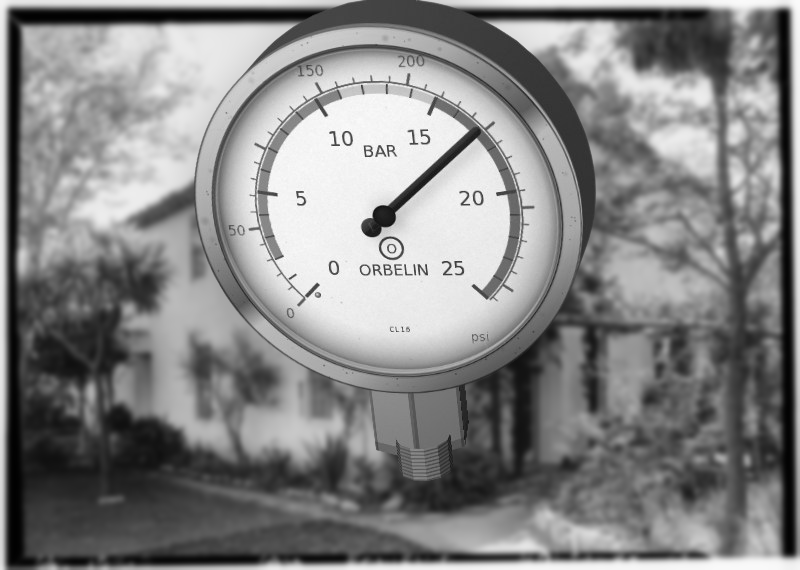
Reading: 17 bar
